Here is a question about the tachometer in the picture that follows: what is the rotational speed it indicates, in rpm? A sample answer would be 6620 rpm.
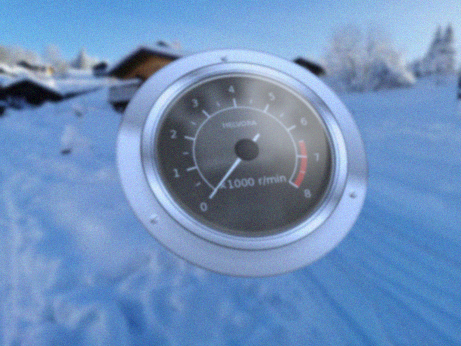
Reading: 0 rpm
